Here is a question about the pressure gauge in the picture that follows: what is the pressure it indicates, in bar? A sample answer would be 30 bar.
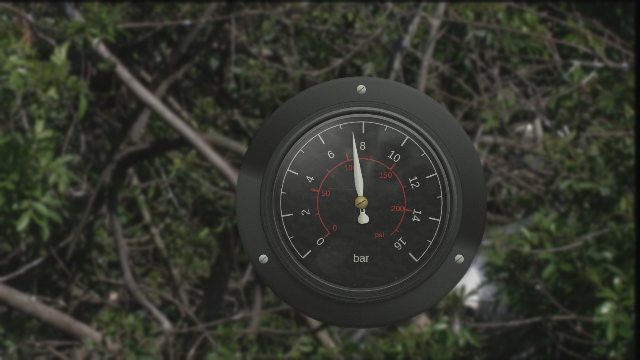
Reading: 7.5 bar
